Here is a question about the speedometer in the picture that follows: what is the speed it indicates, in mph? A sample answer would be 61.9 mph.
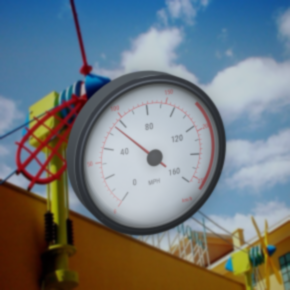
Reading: 55 mph
